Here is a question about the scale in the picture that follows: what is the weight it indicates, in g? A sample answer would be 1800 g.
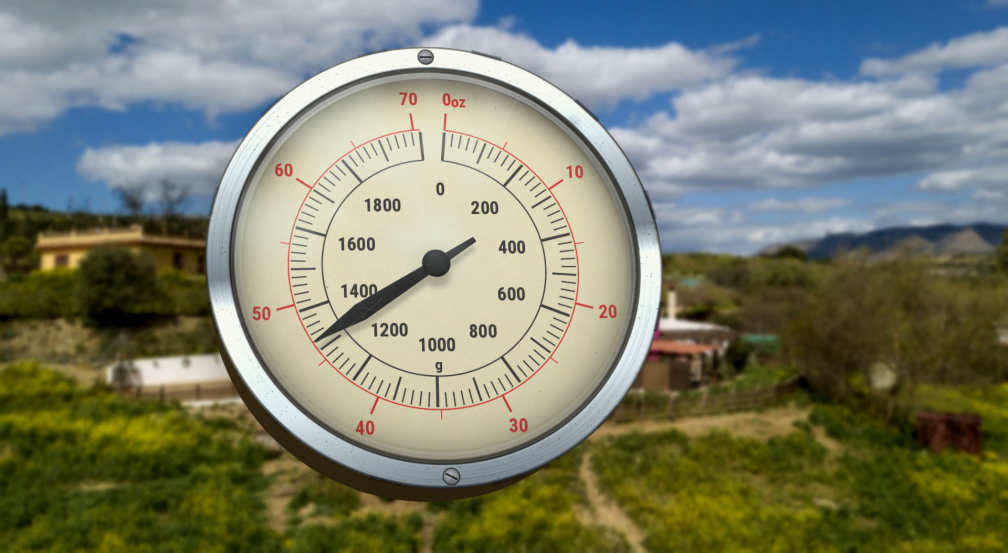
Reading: 1320 g
